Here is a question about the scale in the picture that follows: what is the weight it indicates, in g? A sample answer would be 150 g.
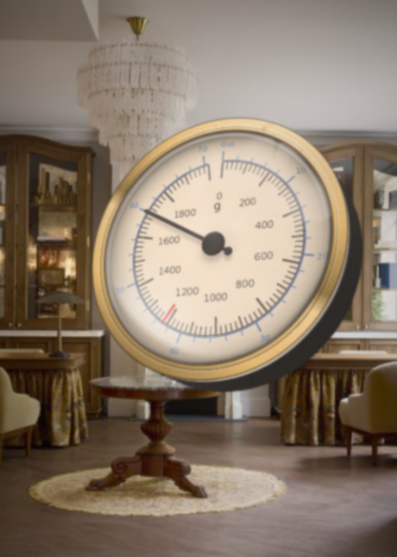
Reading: 1700 g
